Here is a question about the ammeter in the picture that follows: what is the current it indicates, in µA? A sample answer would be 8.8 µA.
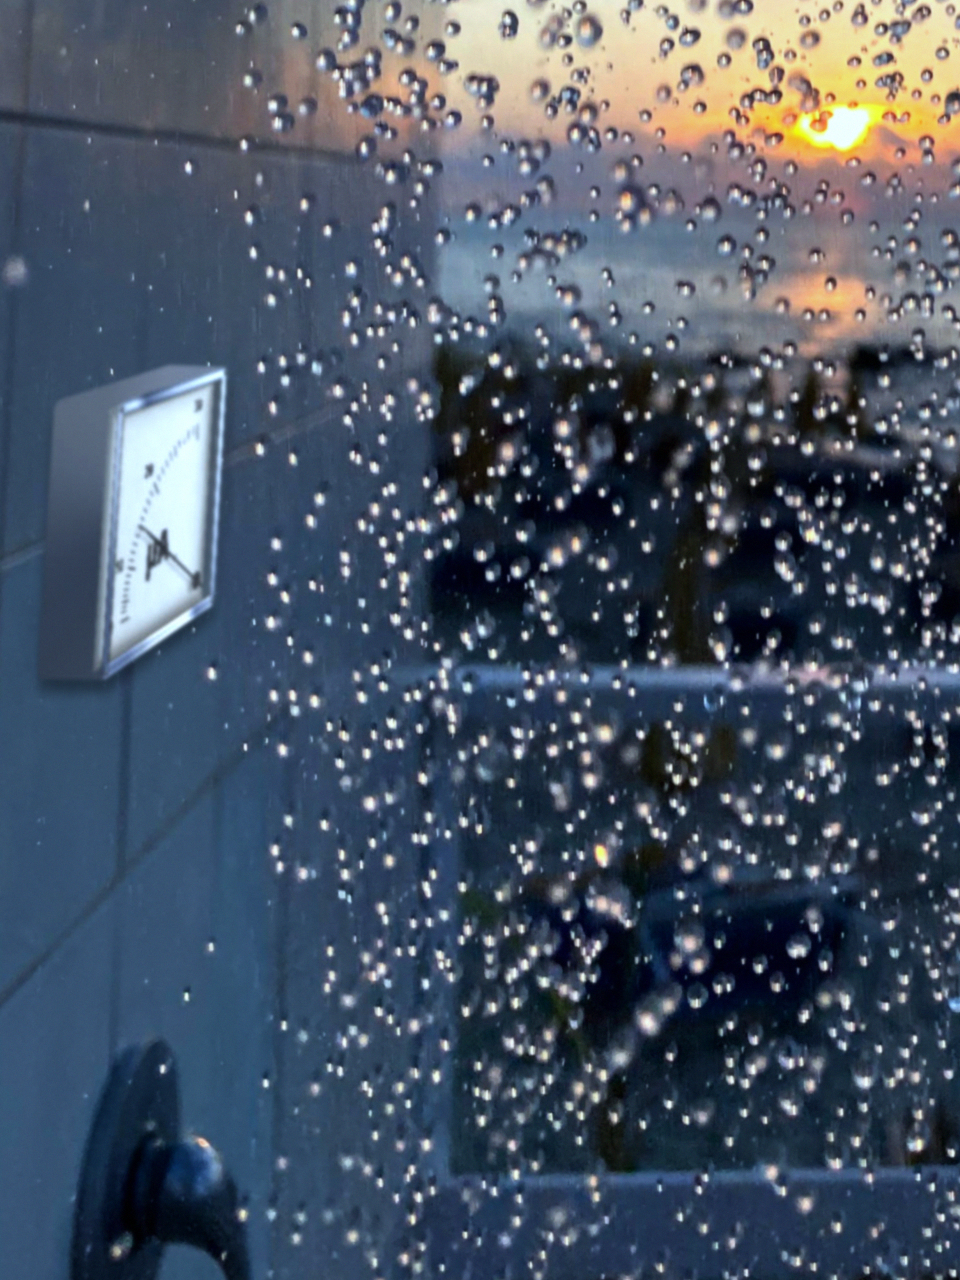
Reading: 15 µA
